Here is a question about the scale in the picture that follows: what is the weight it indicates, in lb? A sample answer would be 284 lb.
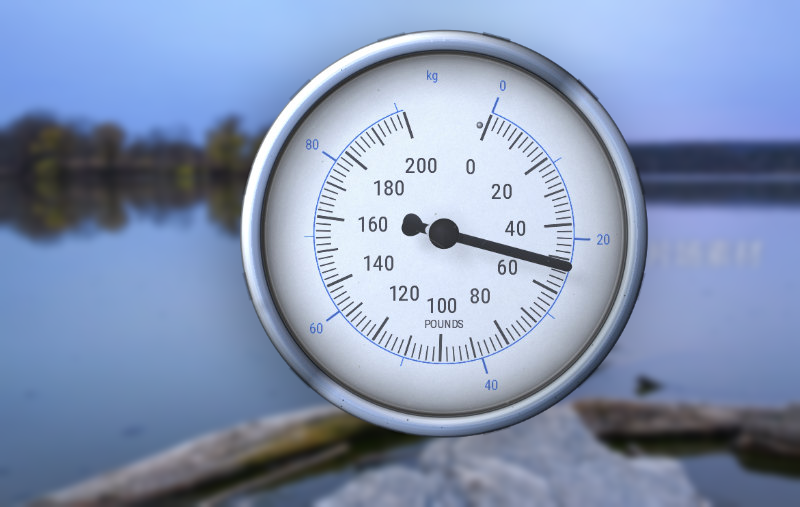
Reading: 52 lb
